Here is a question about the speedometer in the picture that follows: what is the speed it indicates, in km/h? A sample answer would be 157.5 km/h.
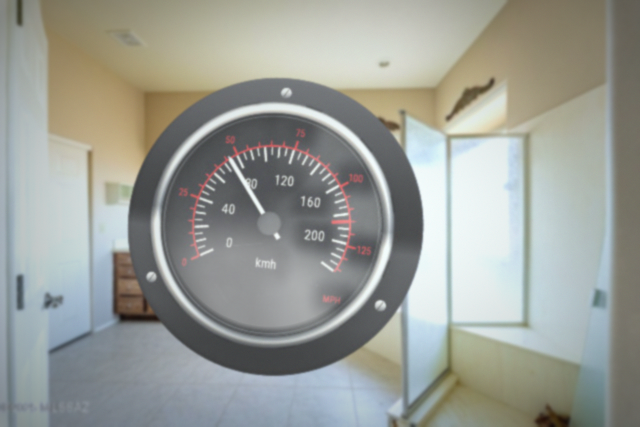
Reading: 75 km/h
